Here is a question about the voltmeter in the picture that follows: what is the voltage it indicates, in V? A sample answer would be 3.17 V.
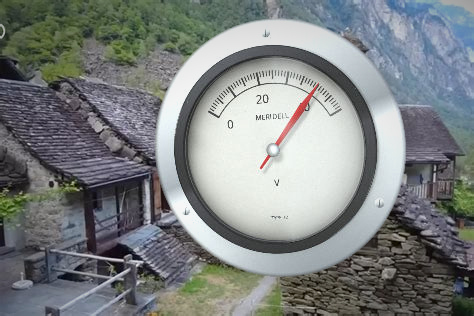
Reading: 40 V
